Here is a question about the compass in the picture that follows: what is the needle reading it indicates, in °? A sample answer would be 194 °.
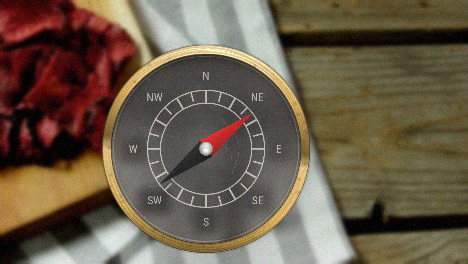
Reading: 52.5 °
